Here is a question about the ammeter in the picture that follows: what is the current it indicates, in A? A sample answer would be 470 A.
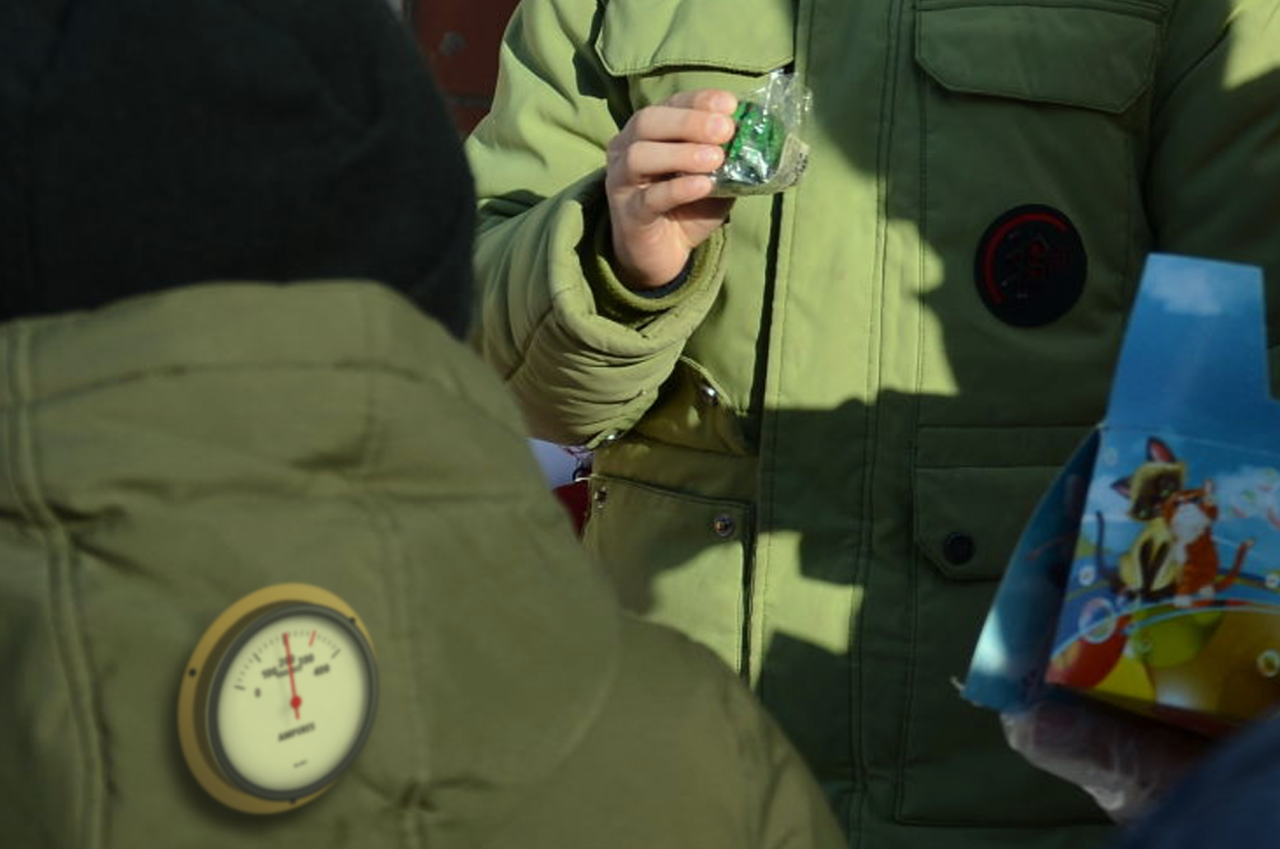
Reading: 200 A
